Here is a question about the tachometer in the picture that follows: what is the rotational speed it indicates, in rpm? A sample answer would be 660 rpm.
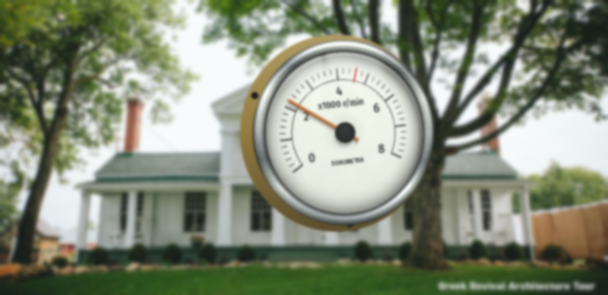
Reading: 2200 rpm
